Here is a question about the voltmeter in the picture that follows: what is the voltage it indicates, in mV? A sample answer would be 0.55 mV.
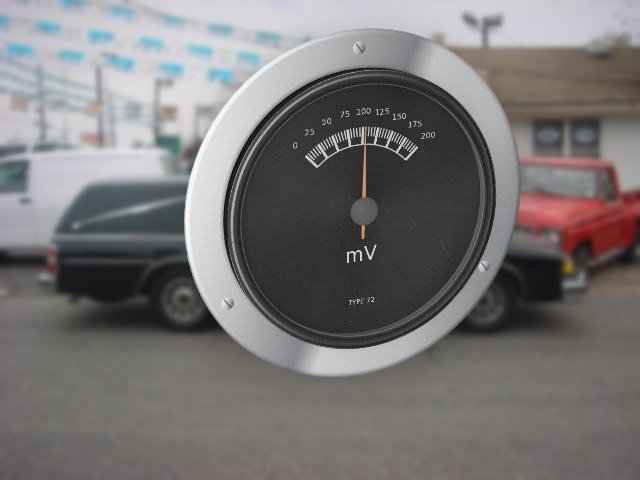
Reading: 100 mV
